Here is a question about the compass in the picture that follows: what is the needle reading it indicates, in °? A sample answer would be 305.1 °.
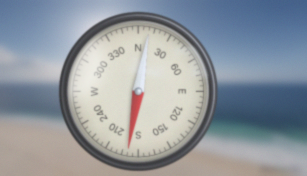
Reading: 190 °
